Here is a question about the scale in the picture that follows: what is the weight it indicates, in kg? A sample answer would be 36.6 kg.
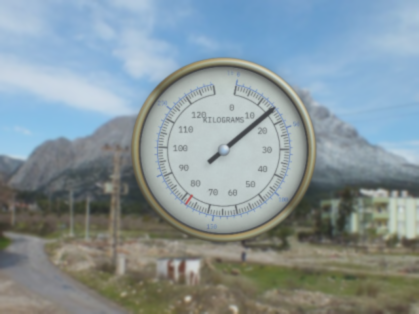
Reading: 15 kg
